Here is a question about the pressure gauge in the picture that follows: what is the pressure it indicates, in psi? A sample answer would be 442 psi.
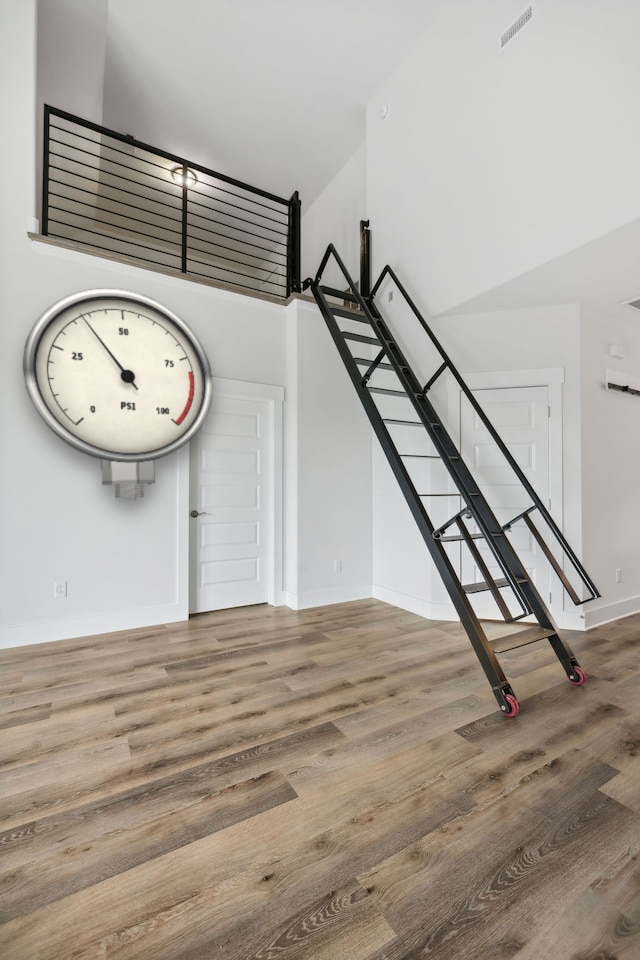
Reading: 37.5 psi
